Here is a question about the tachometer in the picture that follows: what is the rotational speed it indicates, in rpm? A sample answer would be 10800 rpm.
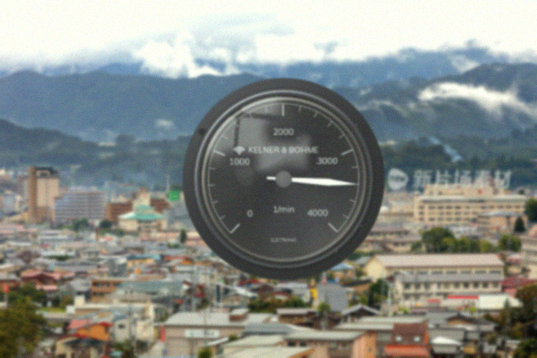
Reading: 3400 rpm
